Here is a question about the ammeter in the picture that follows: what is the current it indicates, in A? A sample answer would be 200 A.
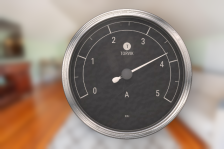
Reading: 3.75 A
